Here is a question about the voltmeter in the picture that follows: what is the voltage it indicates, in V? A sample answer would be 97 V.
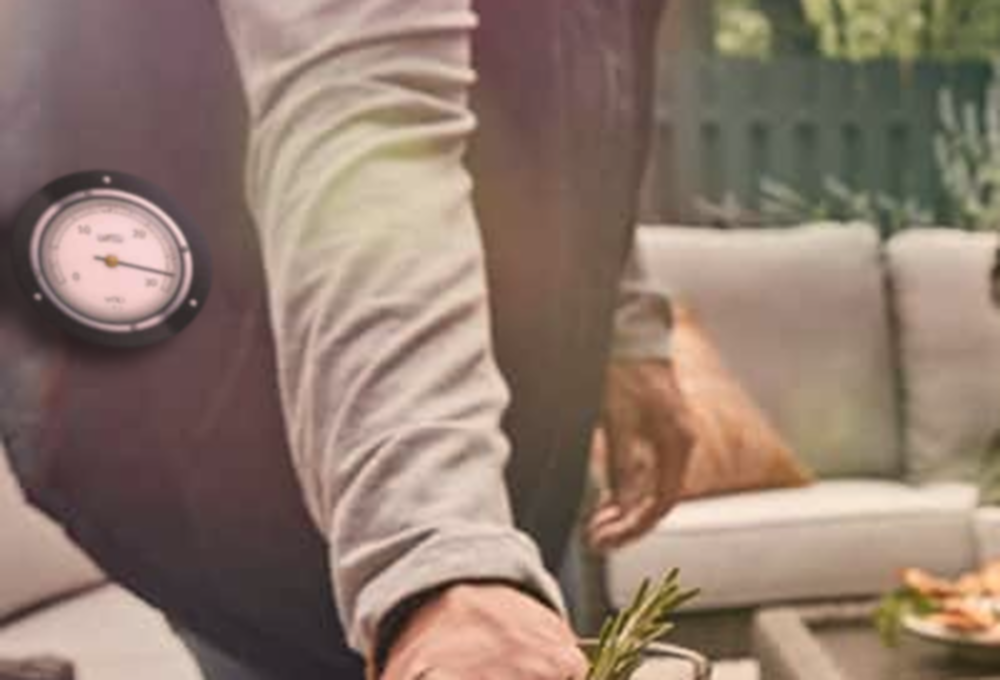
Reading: 27.5 V
